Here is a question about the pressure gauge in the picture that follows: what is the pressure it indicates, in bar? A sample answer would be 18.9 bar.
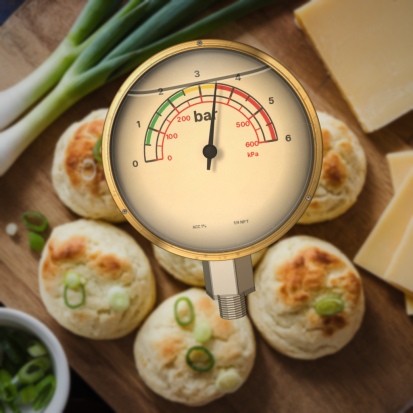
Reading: 3.5 bar
